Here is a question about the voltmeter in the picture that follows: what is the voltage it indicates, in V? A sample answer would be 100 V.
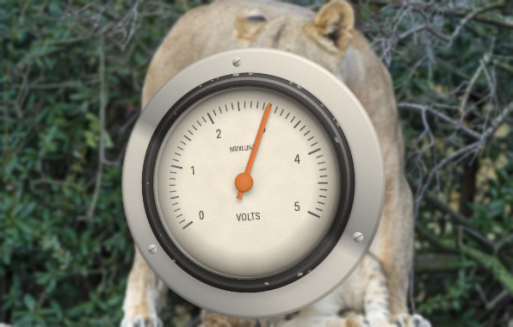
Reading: 3 V
